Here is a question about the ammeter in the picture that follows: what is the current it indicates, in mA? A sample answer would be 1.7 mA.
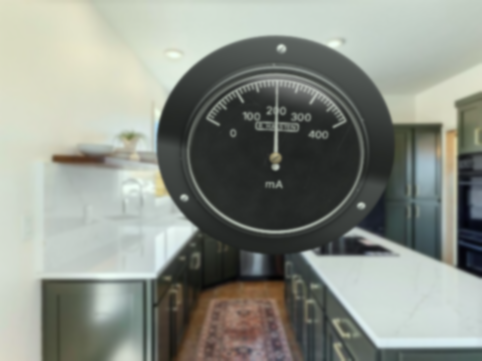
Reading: 200 mA
